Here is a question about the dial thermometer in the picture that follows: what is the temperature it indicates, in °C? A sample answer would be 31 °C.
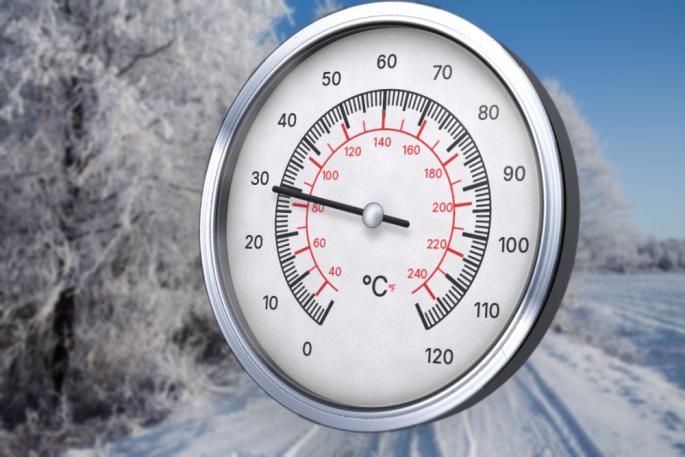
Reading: 29 °C
